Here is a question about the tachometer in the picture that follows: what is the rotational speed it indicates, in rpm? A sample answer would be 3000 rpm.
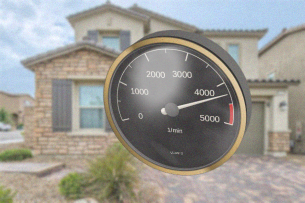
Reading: 4250 rpm
